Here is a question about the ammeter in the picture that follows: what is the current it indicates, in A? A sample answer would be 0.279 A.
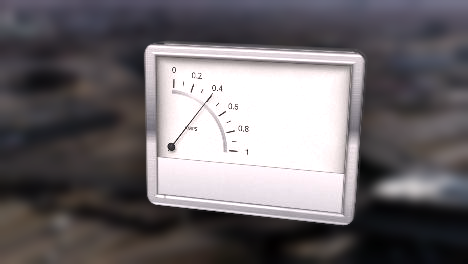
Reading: 0.4 A
